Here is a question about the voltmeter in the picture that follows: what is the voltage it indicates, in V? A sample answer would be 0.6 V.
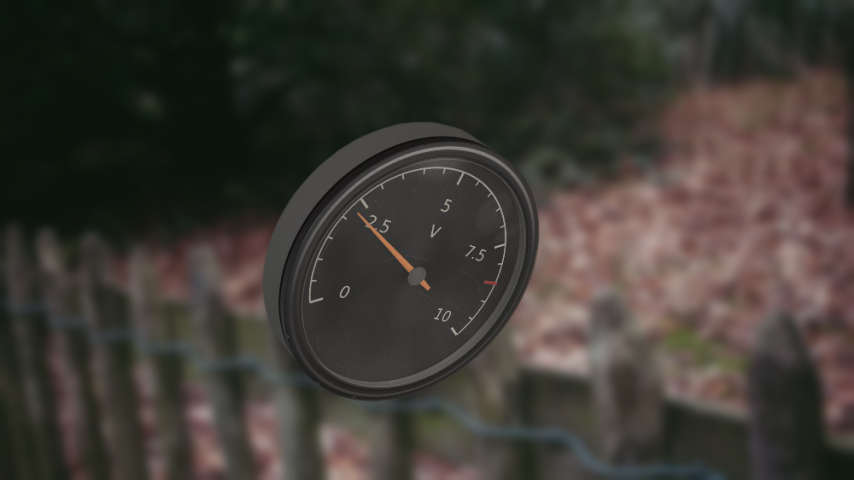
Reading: 2.25 V
